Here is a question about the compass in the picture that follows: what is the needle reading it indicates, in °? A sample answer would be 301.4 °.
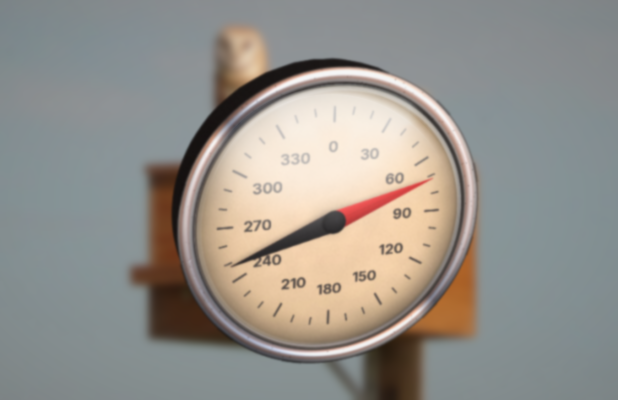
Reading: 70 °
